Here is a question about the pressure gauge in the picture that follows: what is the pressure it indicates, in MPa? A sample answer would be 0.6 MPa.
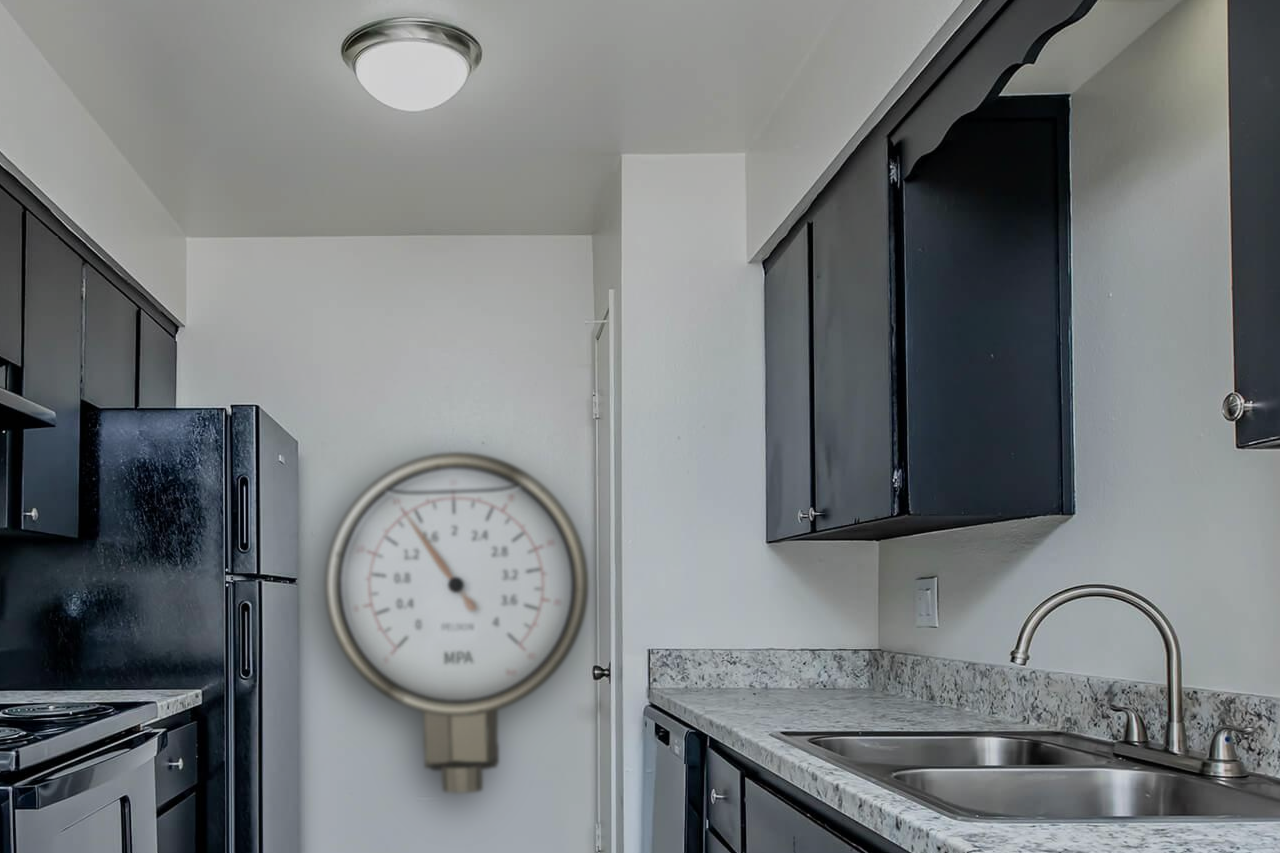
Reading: 1.5 MPa
